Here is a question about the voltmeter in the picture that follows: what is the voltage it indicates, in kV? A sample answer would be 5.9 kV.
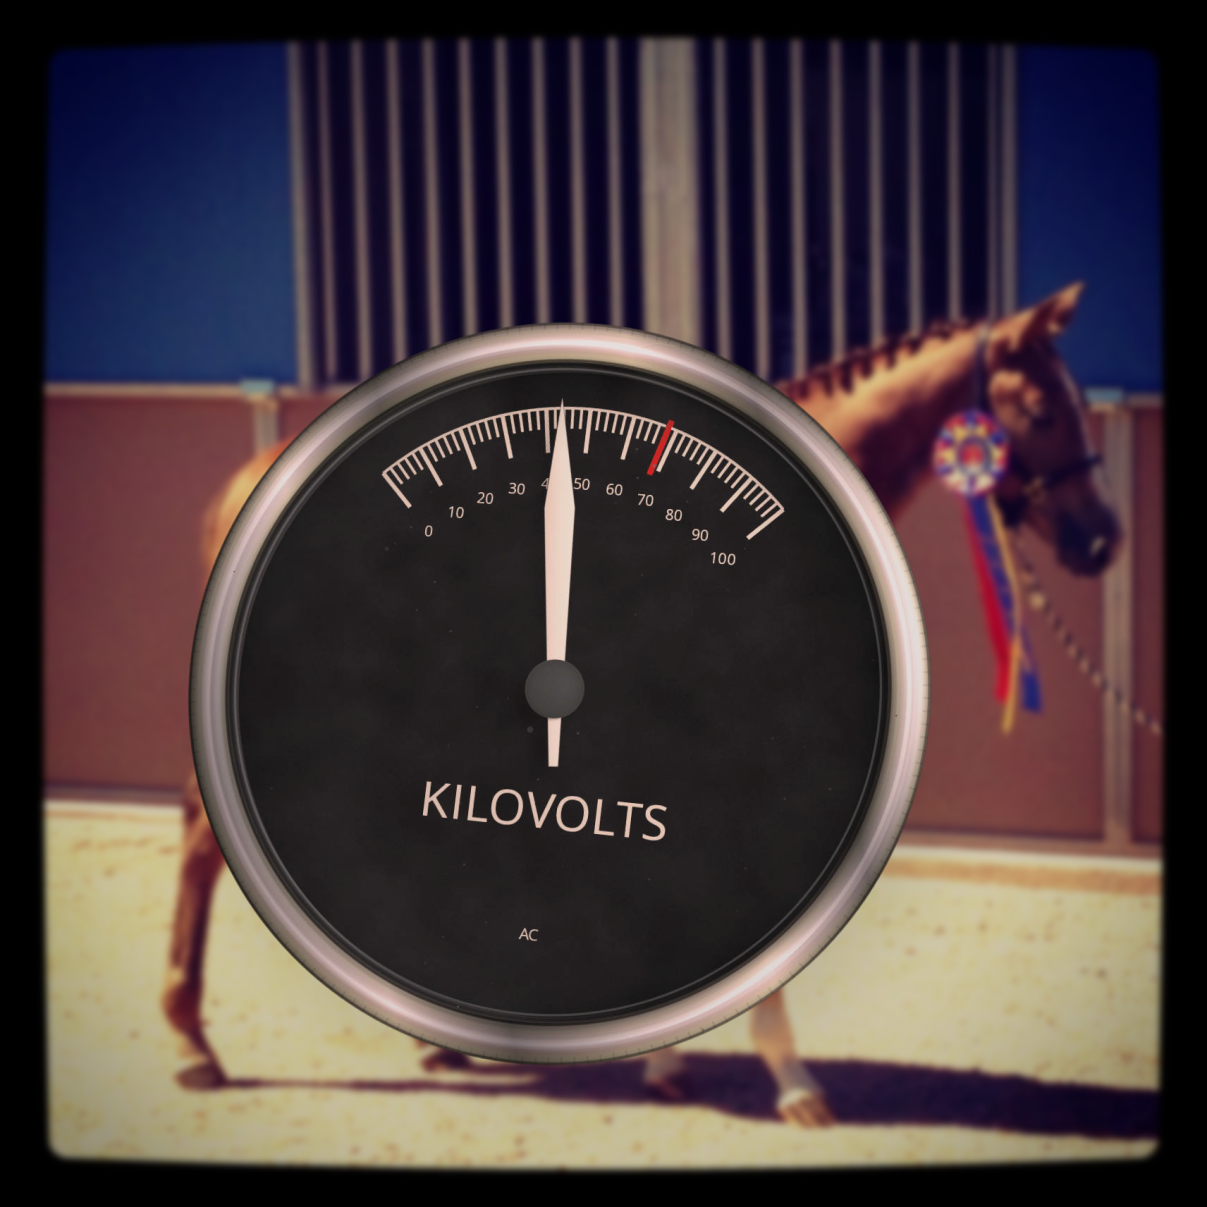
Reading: 44 kV
